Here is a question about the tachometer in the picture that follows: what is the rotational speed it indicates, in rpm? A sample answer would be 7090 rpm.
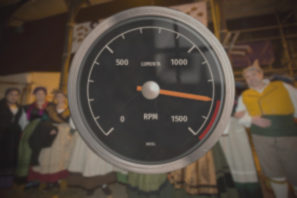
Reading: 1300 rpm
